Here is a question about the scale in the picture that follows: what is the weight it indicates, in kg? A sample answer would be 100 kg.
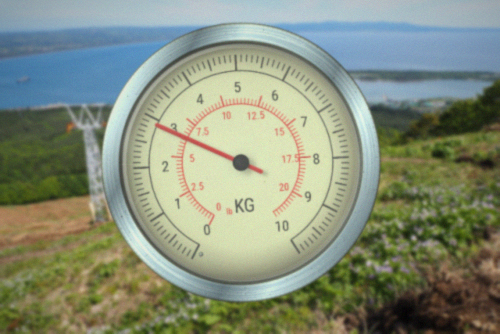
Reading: 2.9 kg
